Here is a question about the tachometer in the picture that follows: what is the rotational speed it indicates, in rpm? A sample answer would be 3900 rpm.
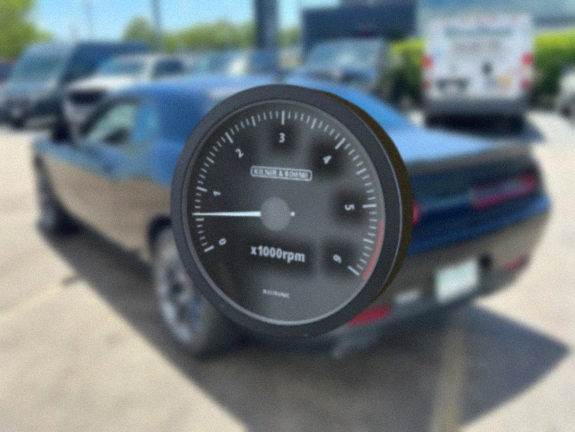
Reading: 600 rpm
